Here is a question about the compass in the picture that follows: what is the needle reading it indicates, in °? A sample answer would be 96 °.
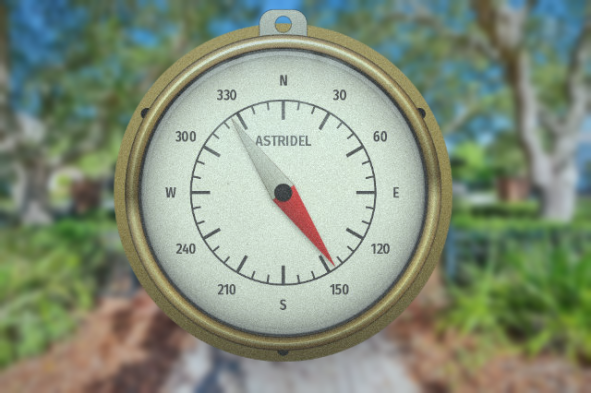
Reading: 145 °
